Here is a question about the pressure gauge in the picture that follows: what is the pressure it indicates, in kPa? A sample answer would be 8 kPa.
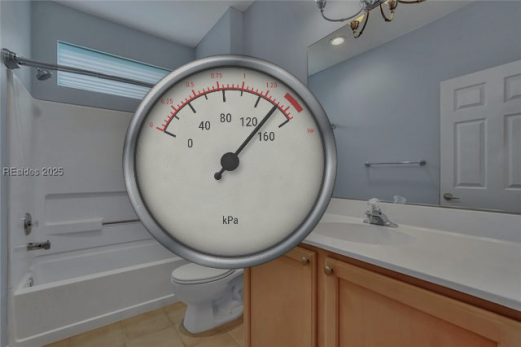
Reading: 140 kPa
